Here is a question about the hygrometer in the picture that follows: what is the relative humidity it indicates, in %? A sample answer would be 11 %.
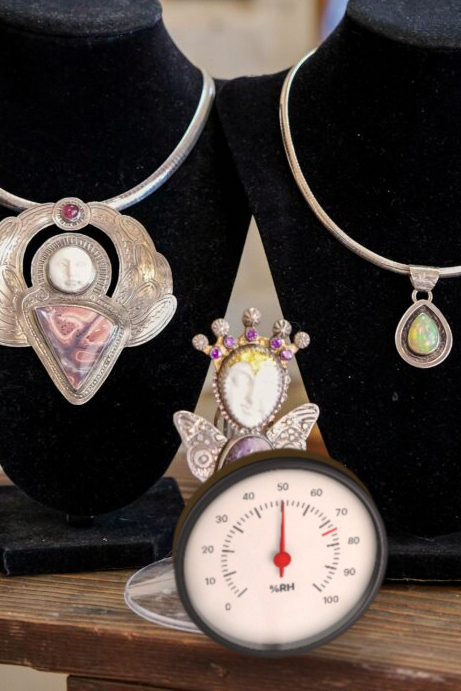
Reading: 50 %
